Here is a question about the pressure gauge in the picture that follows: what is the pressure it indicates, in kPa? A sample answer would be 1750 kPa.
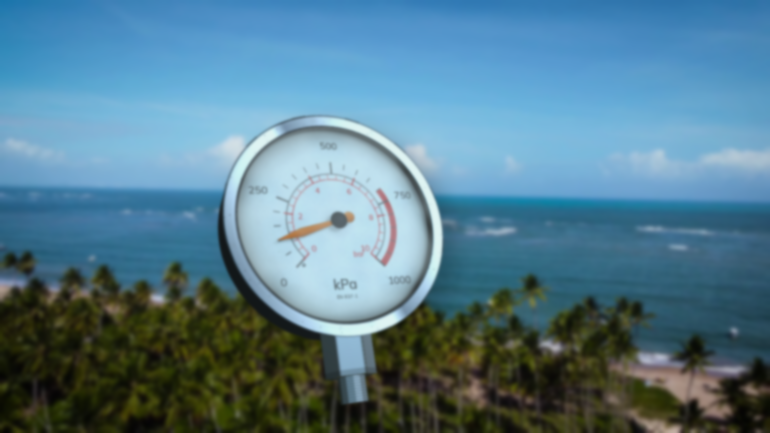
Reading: 100 kPa
